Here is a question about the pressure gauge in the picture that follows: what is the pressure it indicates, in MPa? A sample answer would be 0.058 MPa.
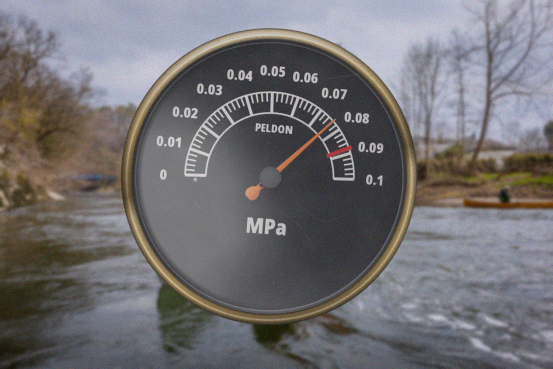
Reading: 0.076 MPa
